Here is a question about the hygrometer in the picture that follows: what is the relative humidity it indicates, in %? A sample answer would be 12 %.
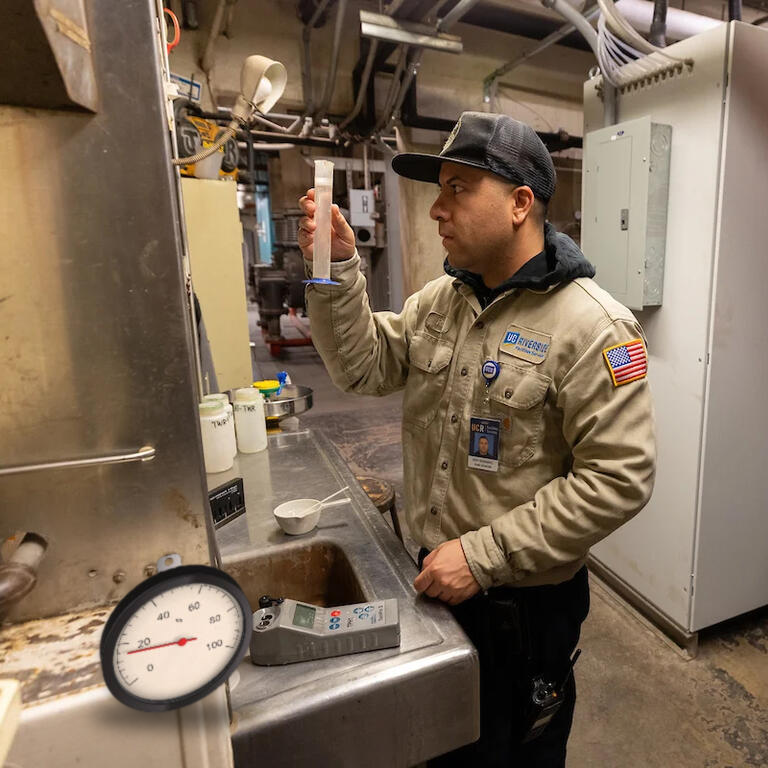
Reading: 16 %
